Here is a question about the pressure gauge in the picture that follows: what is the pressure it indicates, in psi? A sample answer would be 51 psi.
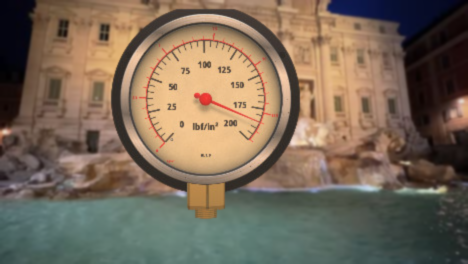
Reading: 185 psi
